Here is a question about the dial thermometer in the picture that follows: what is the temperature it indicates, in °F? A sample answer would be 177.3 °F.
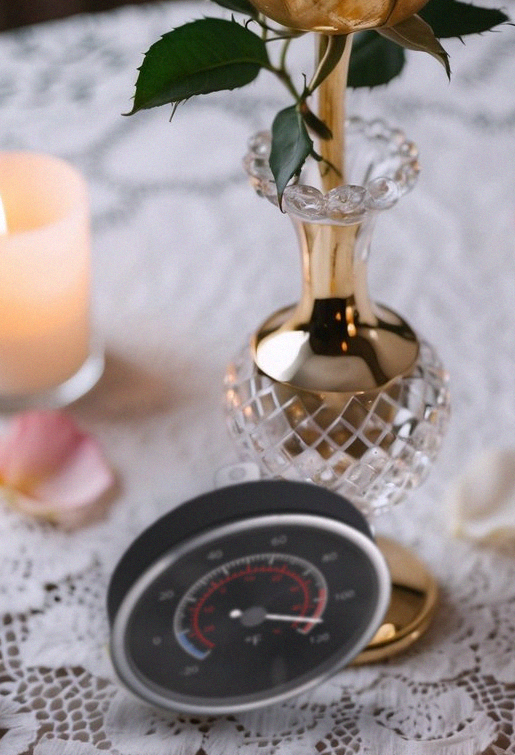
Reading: 110 °F
